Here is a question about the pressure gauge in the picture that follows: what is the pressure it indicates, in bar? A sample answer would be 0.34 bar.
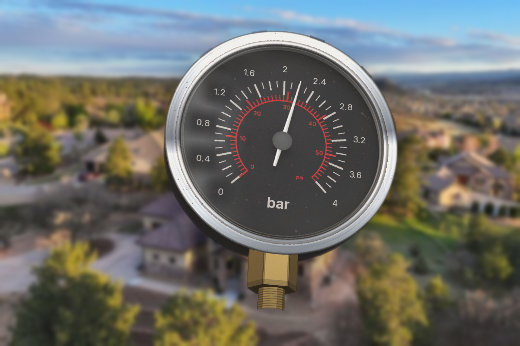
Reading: 2.2 bar
